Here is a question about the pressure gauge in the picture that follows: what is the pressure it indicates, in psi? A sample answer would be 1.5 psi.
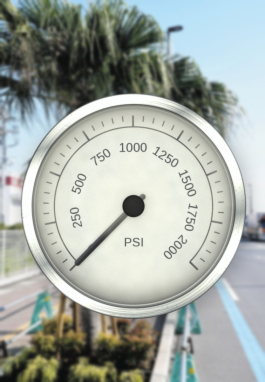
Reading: 0 psi
